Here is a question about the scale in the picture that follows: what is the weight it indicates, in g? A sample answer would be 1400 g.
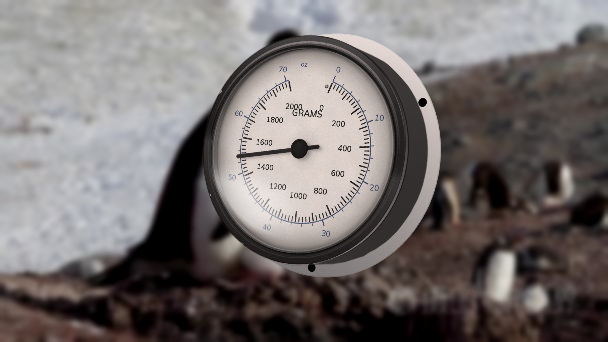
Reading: 1500 g
